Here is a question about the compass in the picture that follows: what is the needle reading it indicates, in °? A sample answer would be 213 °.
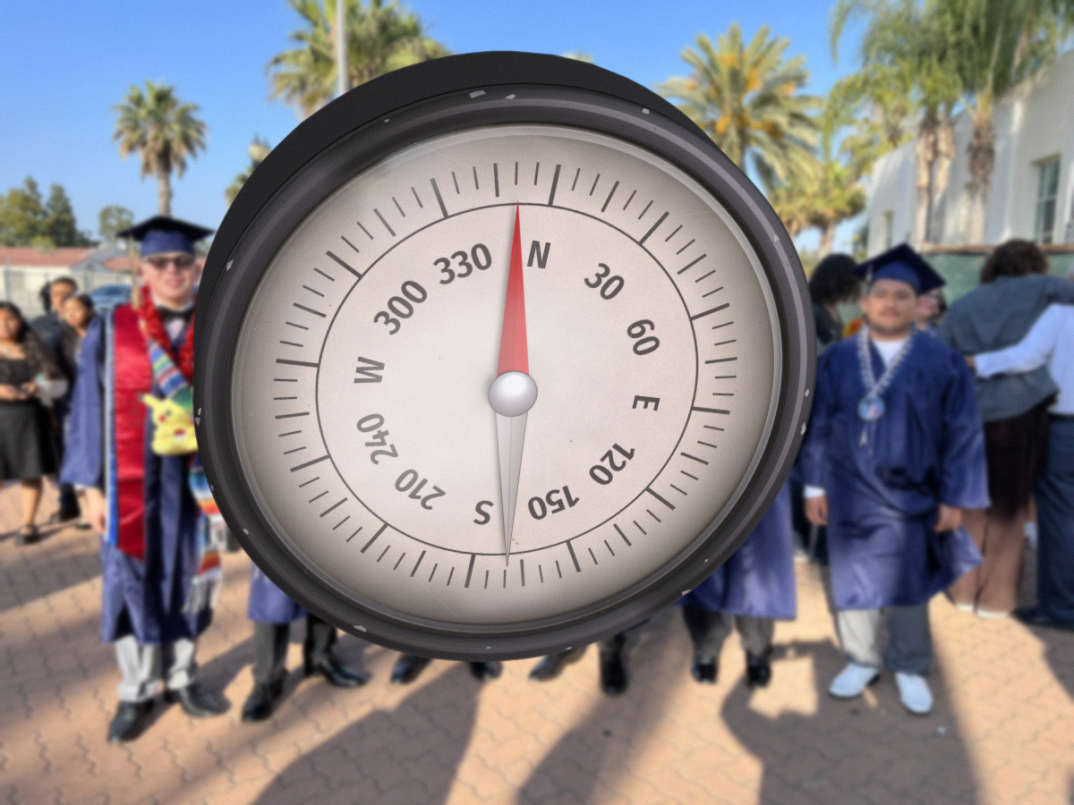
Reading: 350 °
